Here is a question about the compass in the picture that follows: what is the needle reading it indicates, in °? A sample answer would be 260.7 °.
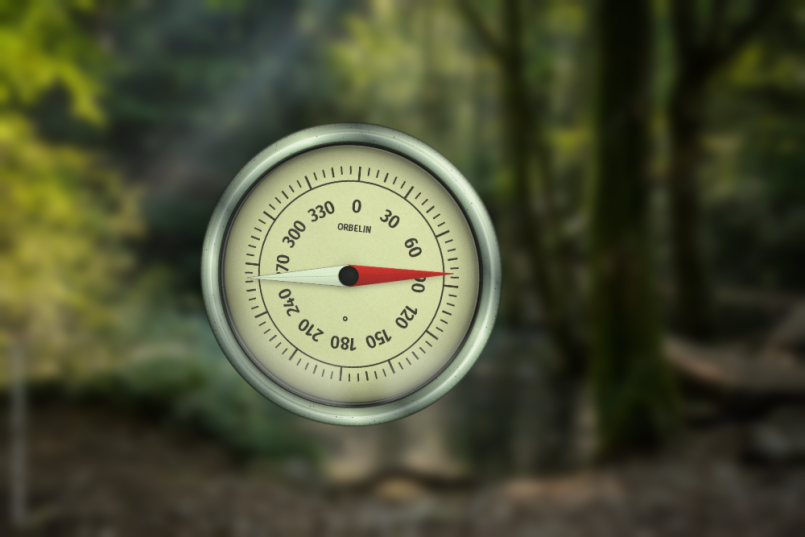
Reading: 82.5 °
